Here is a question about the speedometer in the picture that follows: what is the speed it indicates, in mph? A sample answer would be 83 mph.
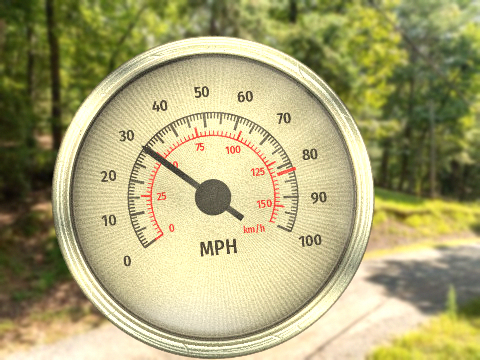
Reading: 30 mph
